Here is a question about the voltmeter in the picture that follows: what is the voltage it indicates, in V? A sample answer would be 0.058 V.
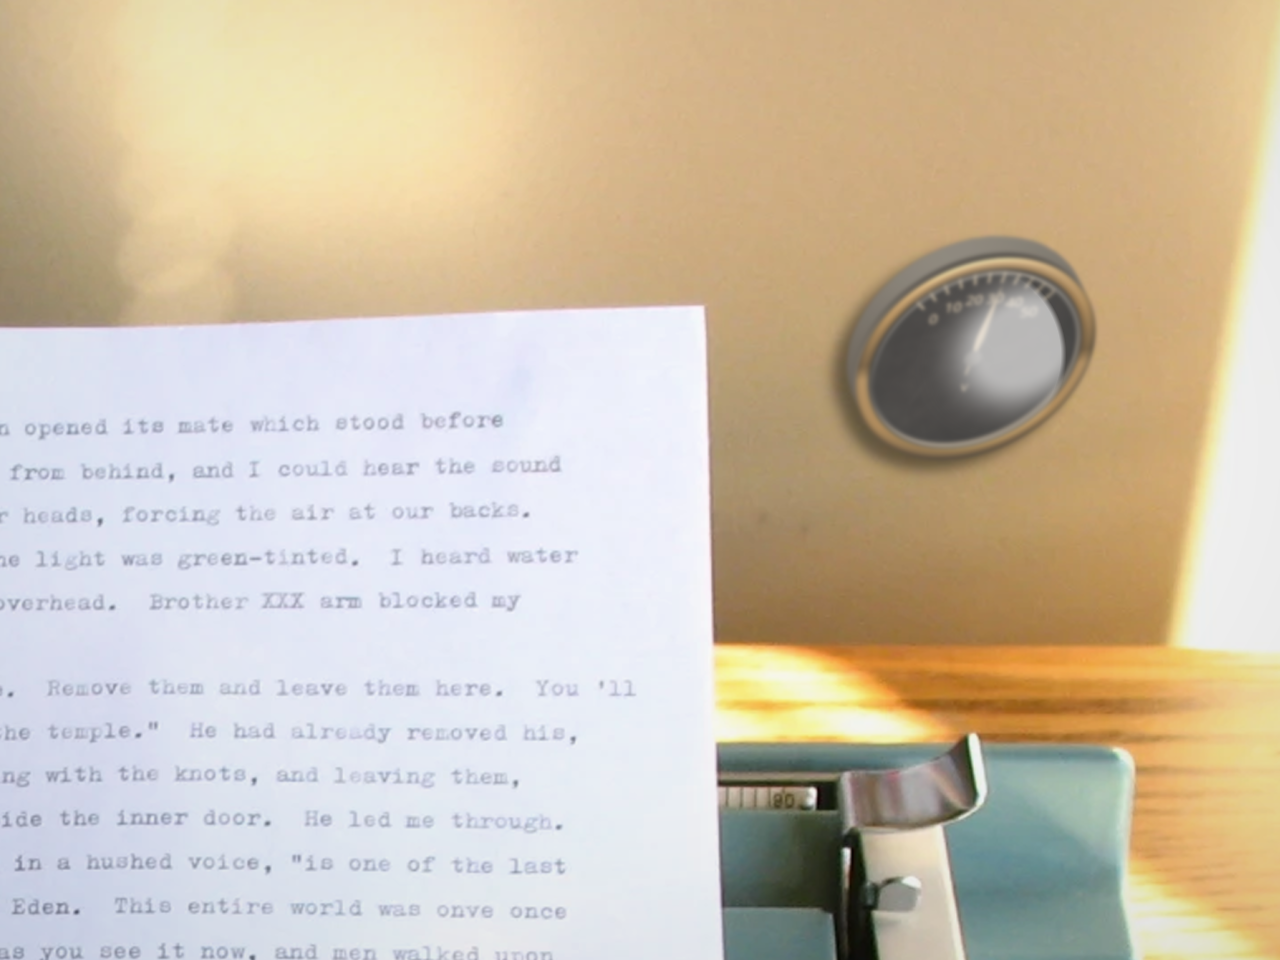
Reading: 30 V
